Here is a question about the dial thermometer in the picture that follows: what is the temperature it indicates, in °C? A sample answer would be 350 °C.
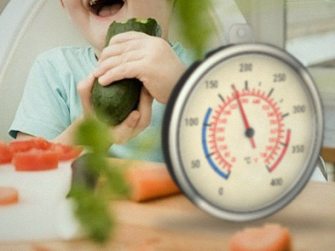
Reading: 175 °C
